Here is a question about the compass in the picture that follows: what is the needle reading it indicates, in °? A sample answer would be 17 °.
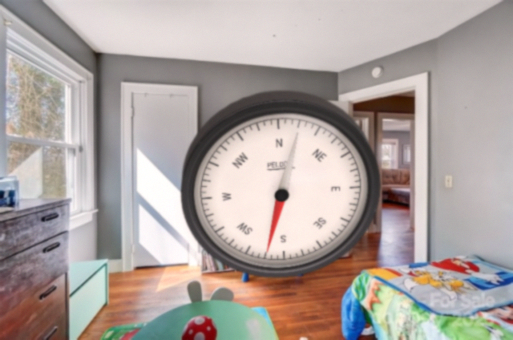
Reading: 195 °
